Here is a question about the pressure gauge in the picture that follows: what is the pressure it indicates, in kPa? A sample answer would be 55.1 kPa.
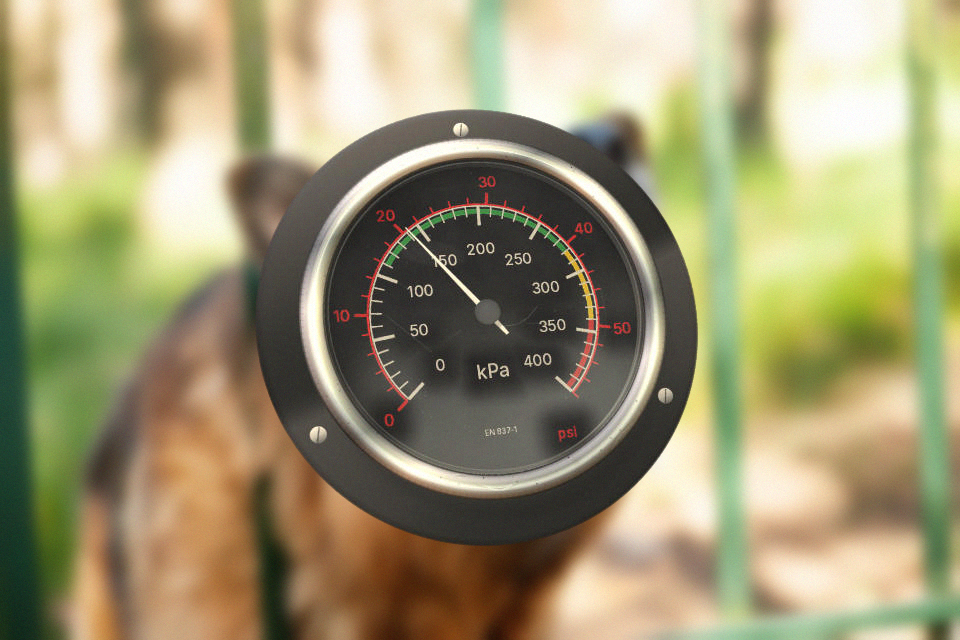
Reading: 140 kPa
